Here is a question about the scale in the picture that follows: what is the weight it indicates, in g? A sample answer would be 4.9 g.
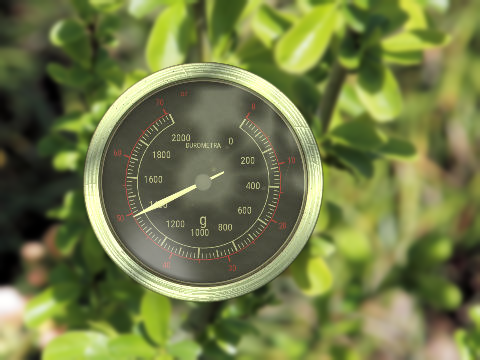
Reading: 1400 g
